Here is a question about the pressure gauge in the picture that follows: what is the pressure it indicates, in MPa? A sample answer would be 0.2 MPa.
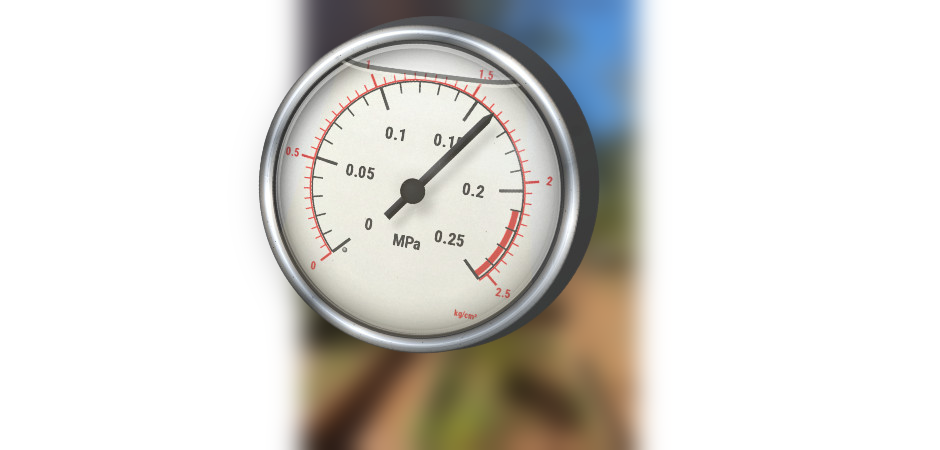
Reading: 0.16 MPa
